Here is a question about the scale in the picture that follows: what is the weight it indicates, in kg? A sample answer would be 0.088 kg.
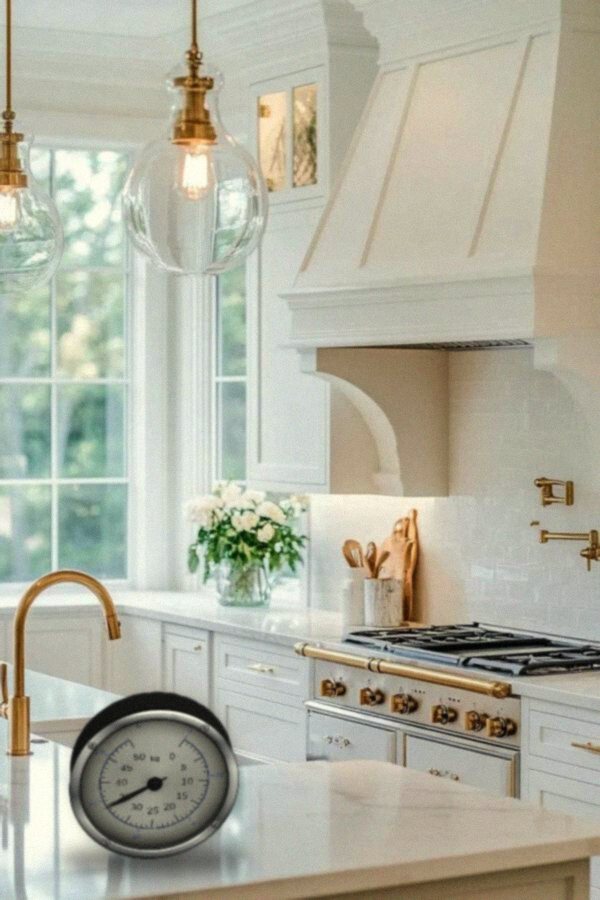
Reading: 35 kg
